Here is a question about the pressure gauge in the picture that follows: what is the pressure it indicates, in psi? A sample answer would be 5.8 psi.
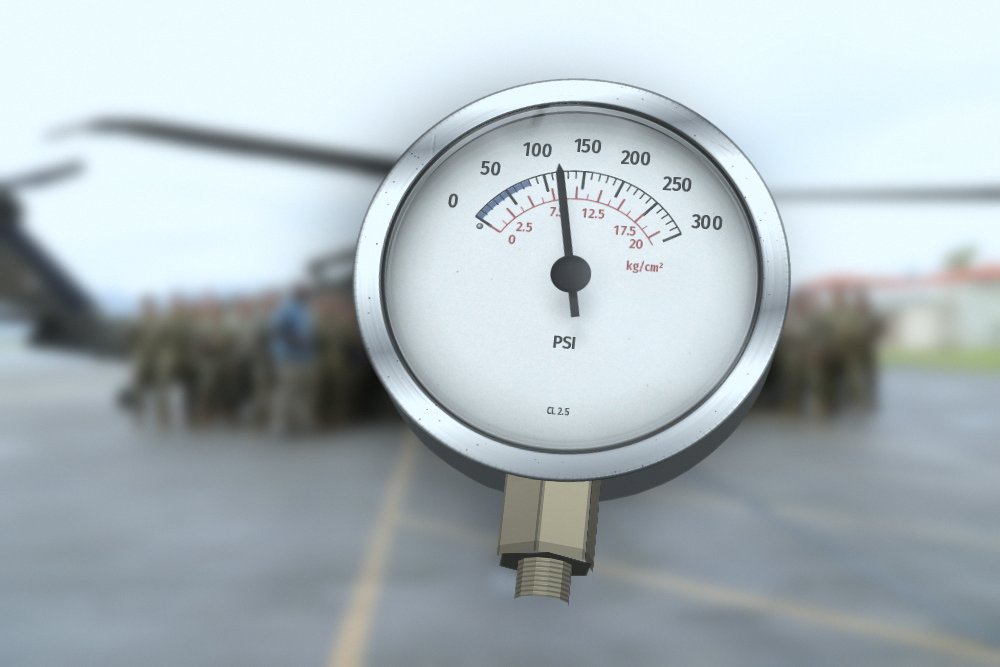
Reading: 120 psi
